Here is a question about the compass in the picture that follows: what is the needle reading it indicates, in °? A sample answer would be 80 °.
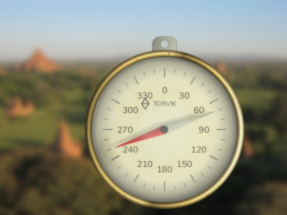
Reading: 250 °
